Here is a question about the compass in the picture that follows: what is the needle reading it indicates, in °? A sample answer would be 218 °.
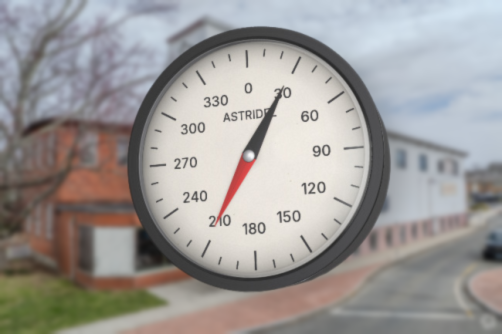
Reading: 210 °
